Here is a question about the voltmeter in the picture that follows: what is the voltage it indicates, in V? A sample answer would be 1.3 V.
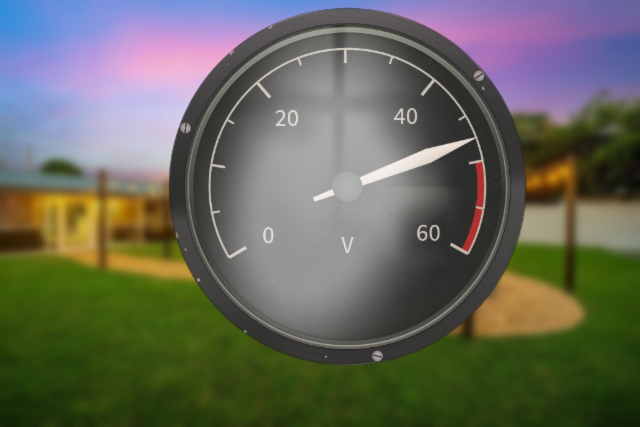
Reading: 47.5 V
